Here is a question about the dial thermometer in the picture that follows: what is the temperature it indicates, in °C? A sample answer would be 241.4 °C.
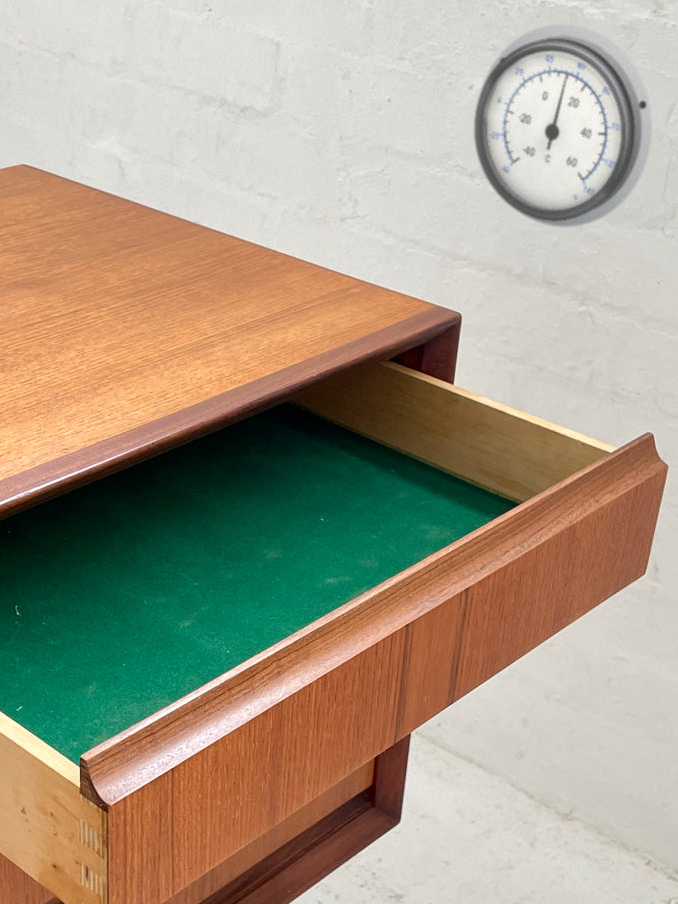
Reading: 12 °C
